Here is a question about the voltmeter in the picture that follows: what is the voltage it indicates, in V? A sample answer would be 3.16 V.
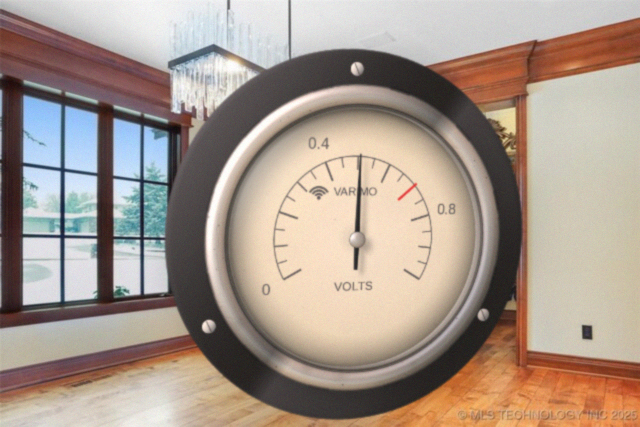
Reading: 0.5 V
